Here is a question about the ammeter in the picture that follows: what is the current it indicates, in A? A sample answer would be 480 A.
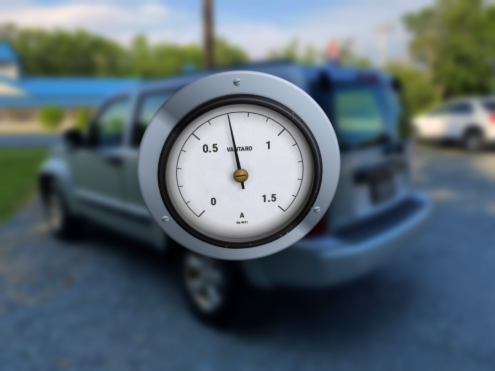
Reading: 0.7 A
